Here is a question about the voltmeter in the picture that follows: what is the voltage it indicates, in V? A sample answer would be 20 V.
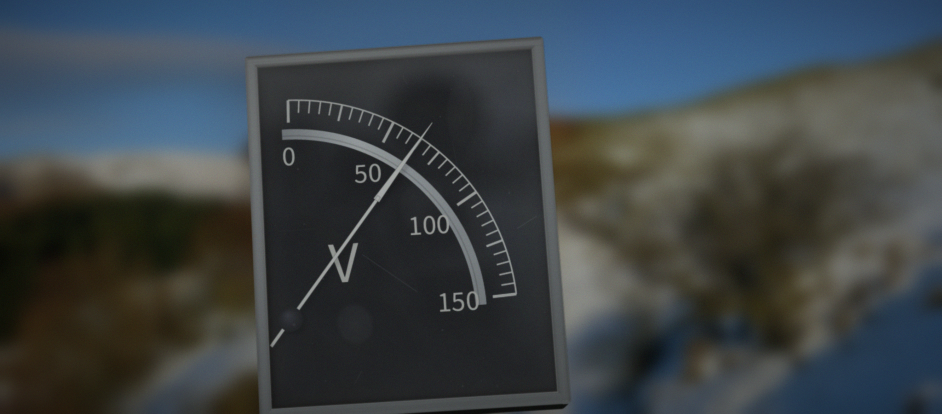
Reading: 65 V
